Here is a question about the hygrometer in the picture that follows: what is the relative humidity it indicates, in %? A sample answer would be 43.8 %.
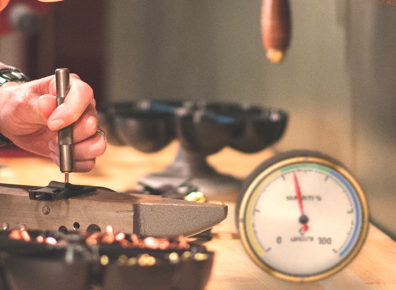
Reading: 45 %
